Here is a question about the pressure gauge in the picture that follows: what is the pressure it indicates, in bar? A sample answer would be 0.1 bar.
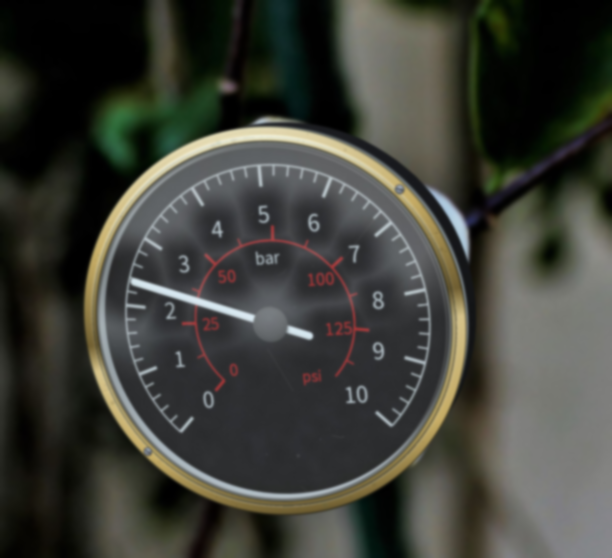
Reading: 2.4 bar
